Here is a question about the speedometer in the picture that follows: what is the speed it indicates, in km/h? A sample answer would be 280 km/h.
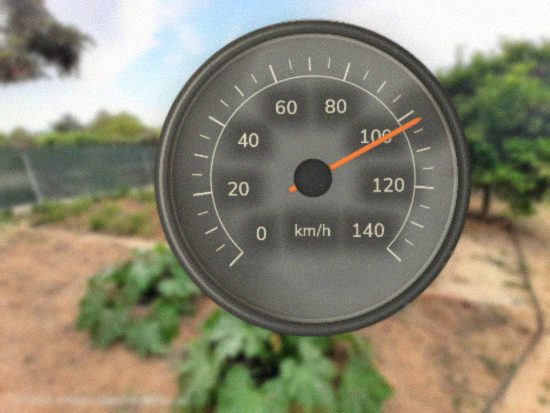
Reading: 102.5 km/h
